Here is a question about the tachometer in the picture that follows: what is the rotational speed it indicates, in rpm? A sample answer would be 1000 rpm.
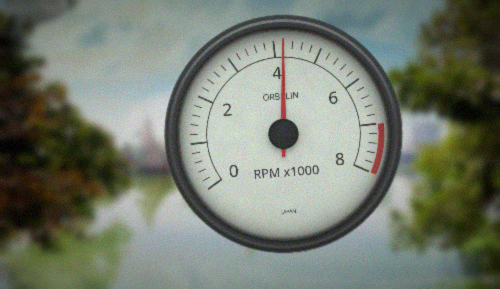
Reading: 4200 rpm
